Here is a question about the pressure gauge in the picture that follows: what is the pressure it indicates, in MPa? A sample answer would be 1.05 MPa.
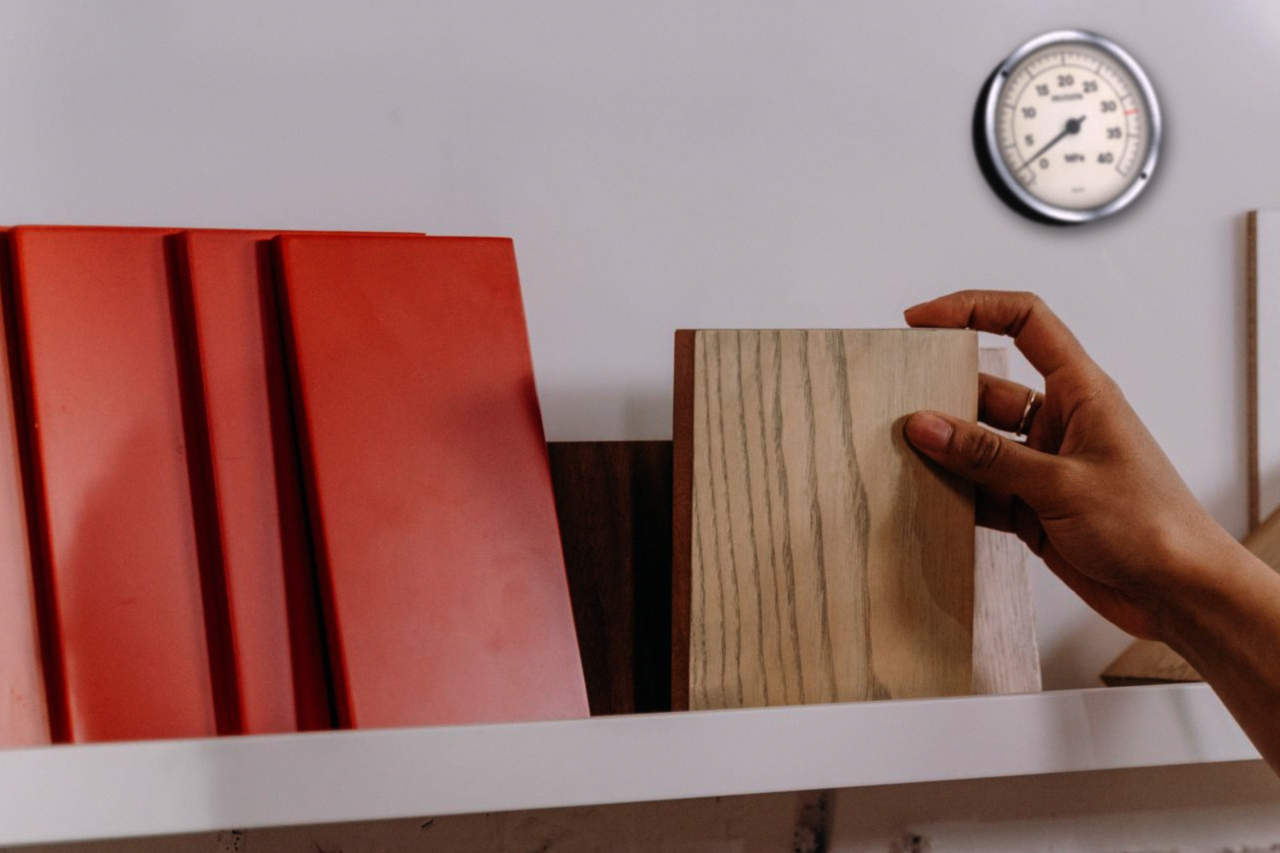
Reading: 2 MPa
